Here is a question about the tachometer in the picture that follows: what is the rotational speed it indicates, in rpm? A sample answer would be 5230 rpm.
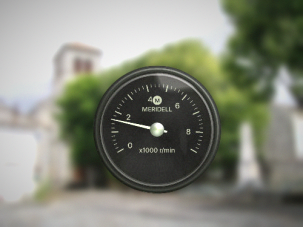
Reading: 1600 rpm
